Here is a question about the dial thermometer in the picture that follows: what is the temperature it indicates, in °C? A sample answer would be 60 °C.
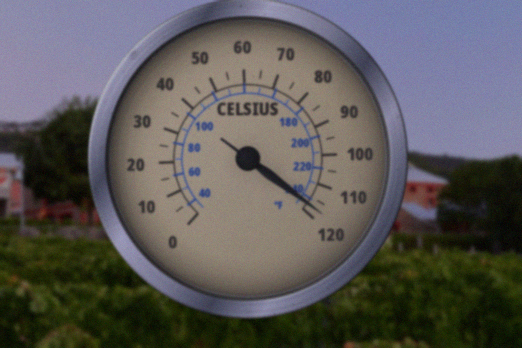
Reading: 117.5 °C
